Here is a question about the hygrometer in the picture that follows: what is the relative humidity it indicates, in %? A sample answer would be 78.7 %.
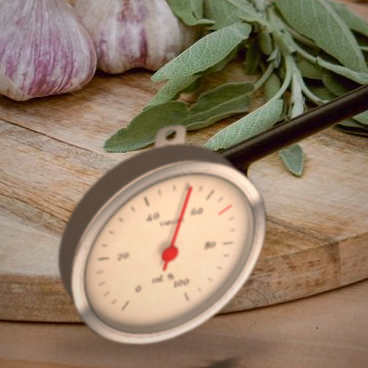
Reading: 52 %
